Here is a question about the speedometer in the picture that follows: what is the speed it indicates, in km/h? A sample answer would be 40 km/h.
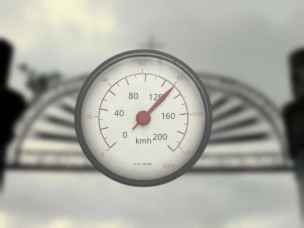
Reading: 130 km/h
